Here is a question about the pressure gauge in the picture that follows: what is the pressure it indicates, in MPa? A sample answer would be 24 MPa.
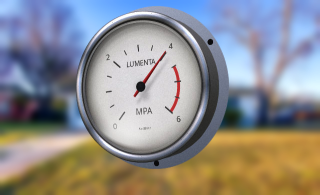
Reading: 4 MPa
